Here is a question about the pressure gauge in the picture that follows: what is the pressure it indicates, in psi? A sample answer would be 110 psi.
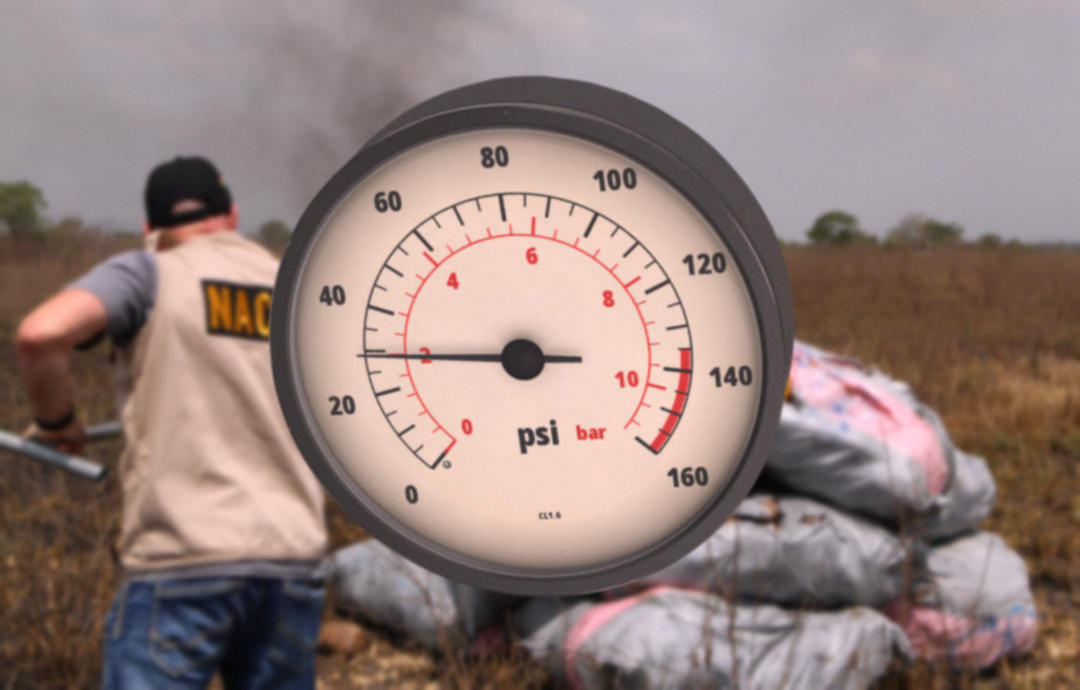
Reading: 30 psi
